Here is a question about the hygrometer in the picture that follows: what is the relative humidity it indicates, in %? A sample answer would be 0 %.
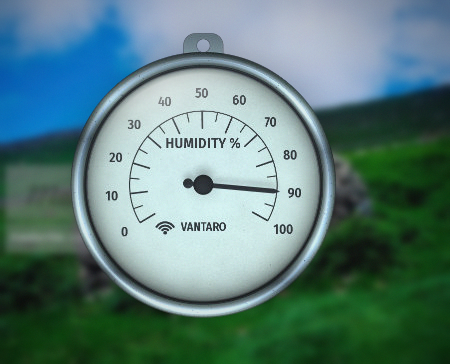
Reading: 90 %
